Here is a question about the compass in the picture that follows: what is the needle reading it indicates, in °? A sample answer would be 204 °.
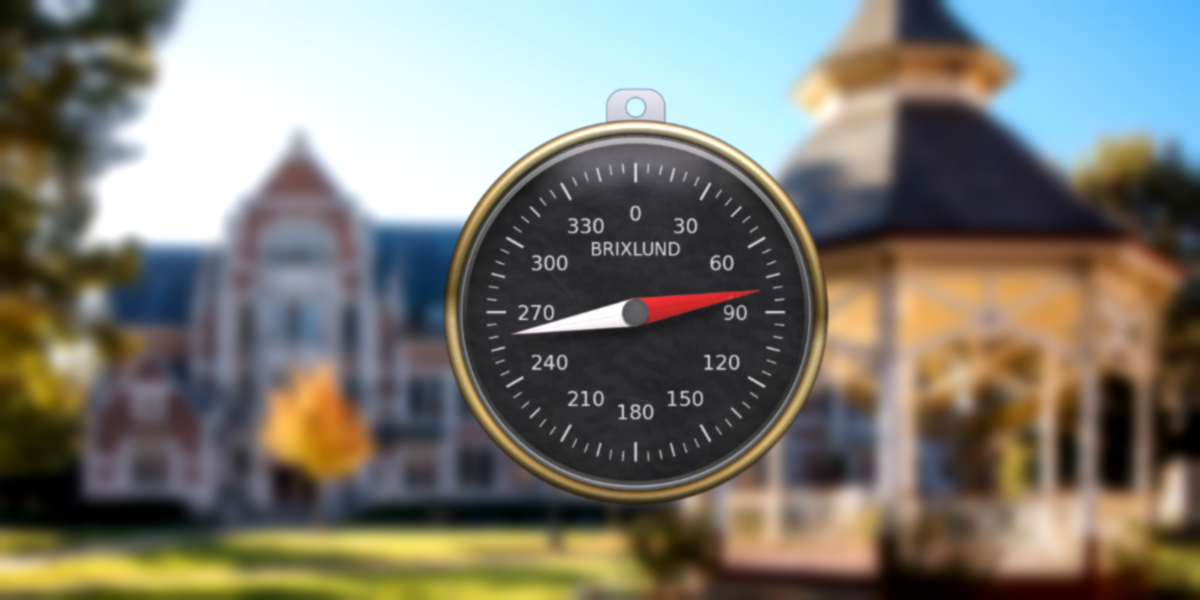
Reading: 80 °
